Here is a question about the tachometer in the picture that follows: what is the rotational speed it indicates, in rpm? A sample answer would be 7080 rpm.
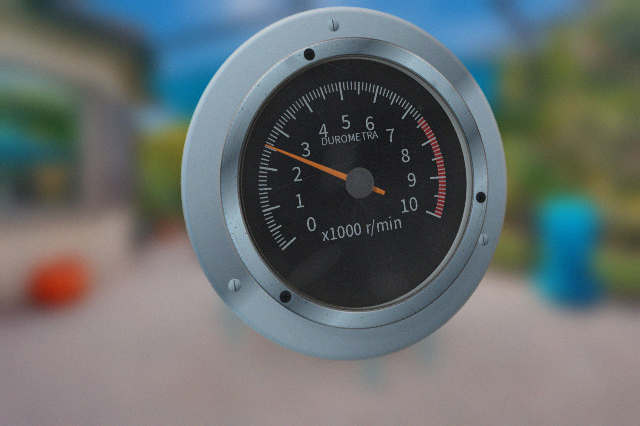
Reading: 2500 rpm
